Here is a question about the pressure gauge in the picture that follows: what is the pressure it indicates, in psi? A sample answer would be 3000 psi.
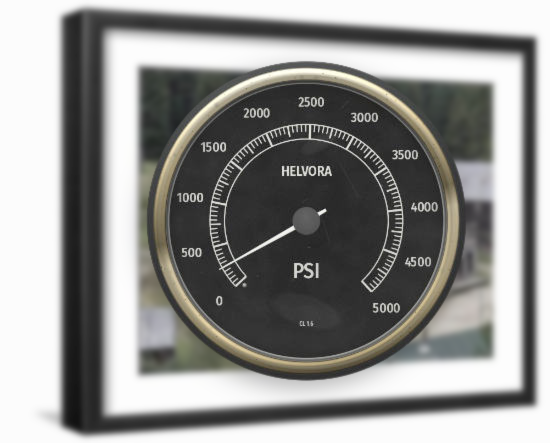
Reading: 250 psi
